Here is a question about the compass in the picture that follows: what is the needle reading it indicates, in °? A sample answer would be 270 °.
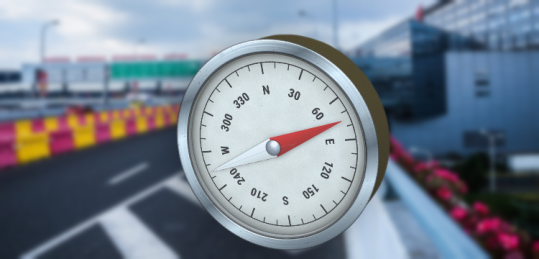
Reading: 75 °
